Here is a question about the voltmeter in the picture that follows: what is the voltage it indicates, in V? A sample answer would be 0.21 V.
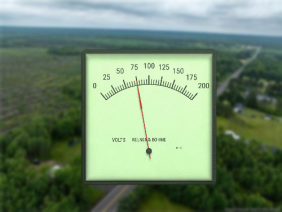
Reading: 75 V
